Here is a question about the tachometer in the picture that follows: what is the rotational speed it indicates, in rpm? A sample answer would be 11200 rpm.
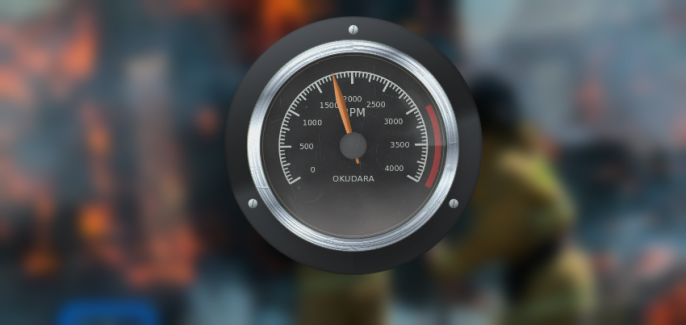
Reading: 1750 rpm
